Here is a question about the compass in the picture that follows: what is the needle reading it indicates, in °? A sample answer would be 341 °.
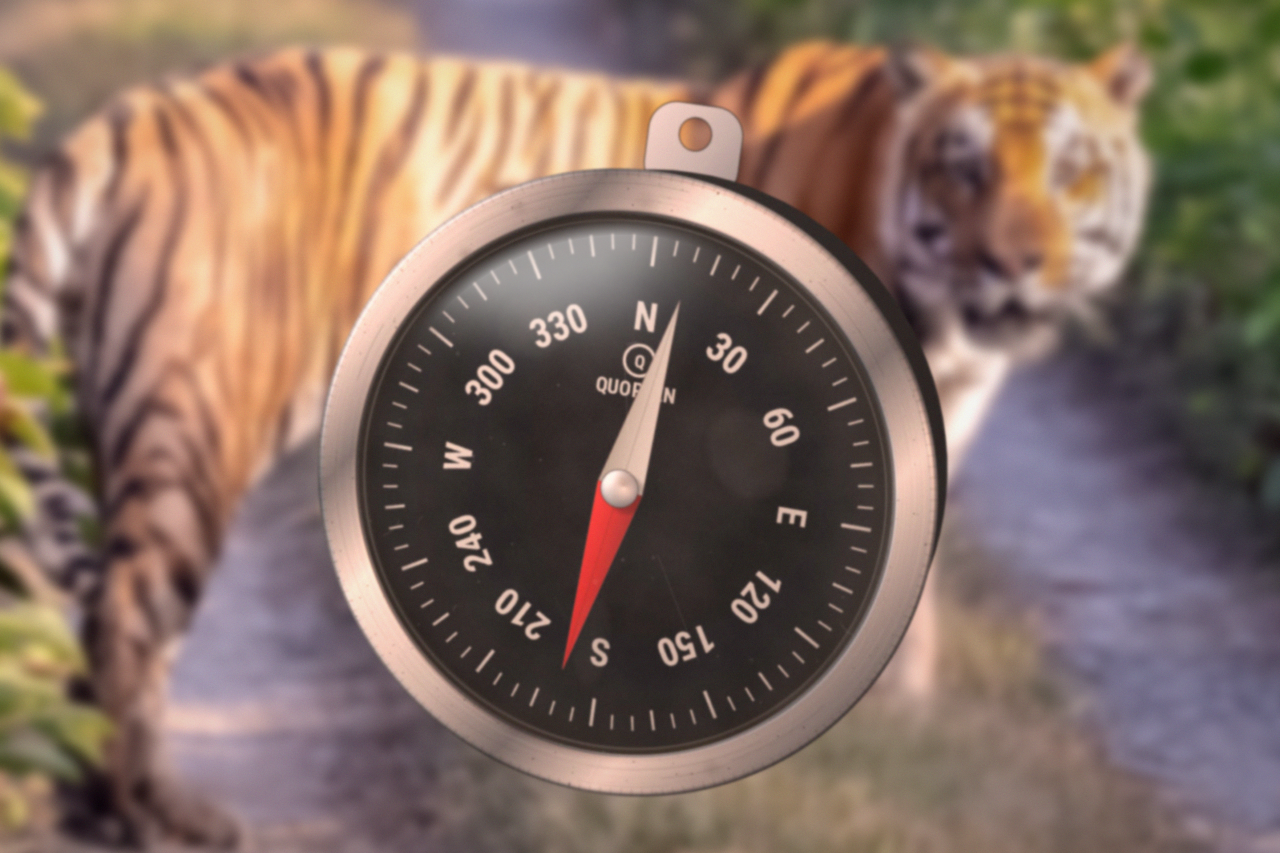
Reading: 190 °
